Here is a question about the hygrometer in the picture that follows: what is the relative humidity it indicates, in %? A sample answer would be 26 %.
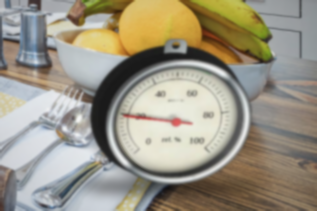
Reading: 20 %
